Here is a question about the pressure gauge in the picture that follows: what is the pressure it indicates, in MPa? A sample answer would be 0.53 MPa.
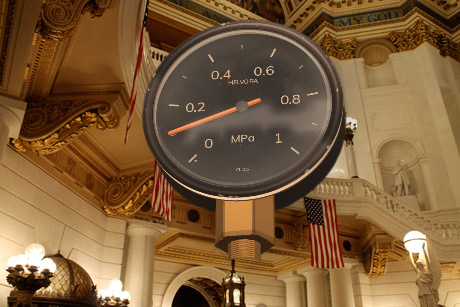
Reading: 0.1 MPa
